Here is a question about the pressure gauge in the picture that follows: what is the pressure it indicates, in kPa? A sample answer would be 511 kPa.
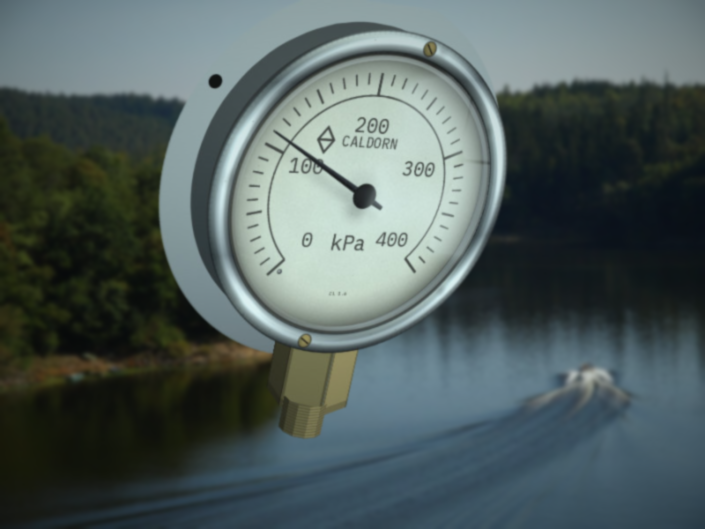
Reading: 110 kPa
